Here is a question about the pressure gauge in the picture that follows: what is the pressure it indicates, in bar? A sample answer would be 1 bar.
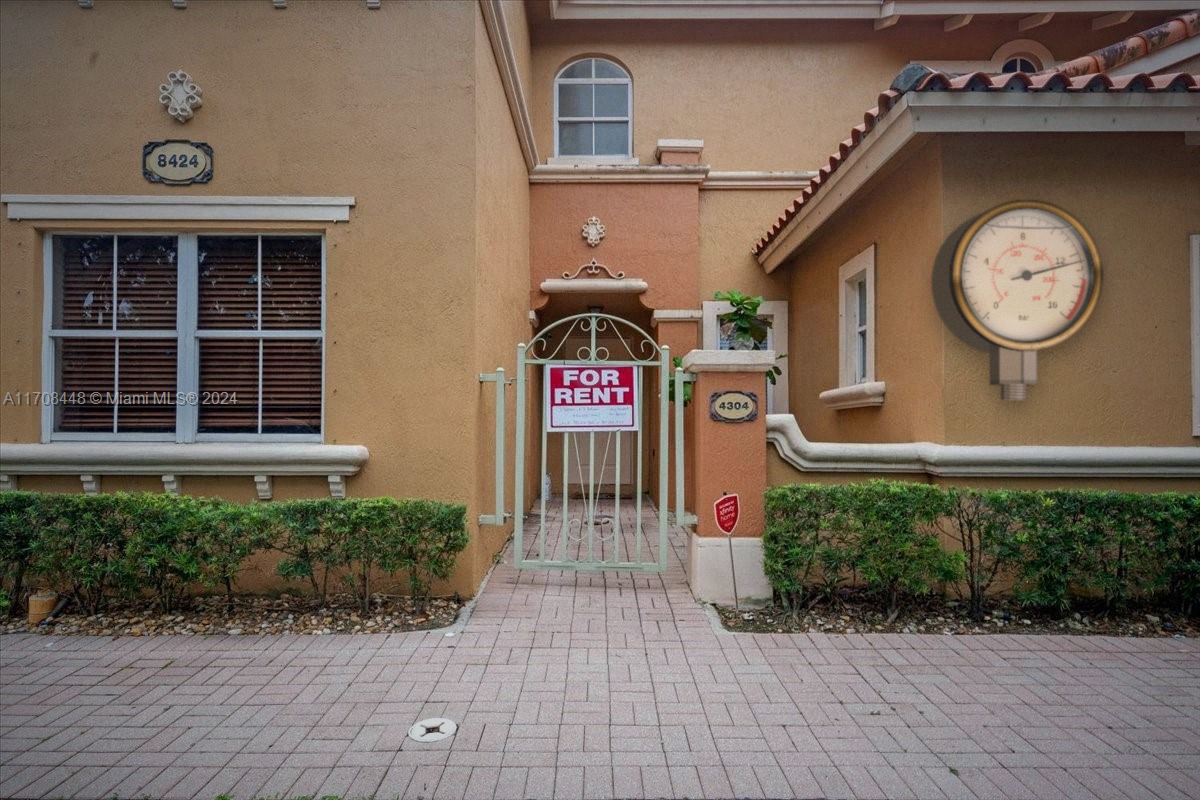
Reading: 12.5 bar
